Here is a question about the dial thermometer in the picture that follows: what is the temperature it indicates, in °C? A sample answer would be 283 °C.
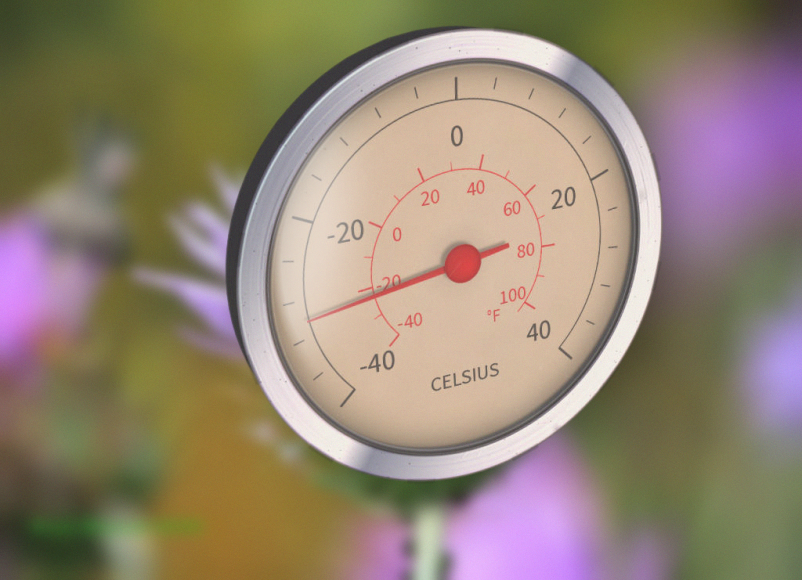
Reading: -30 °C
